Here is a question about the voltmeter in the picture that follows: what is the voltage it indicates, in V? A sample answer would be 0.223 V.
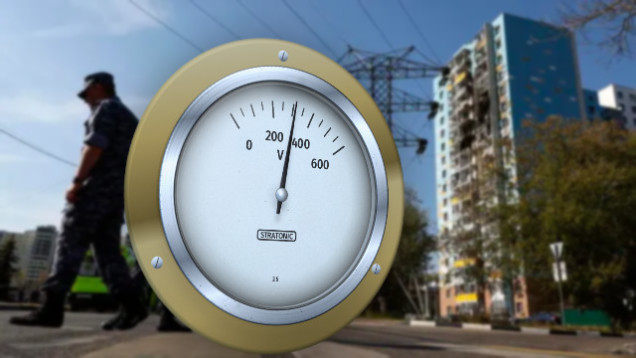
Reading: 300 V
